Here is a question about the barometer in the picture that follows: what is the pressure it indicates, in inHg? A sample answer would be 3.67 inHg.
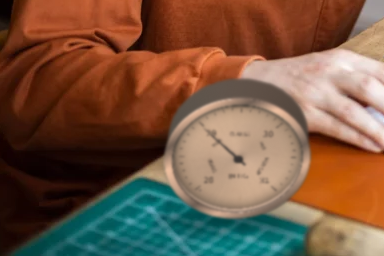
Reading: 29 inHg
